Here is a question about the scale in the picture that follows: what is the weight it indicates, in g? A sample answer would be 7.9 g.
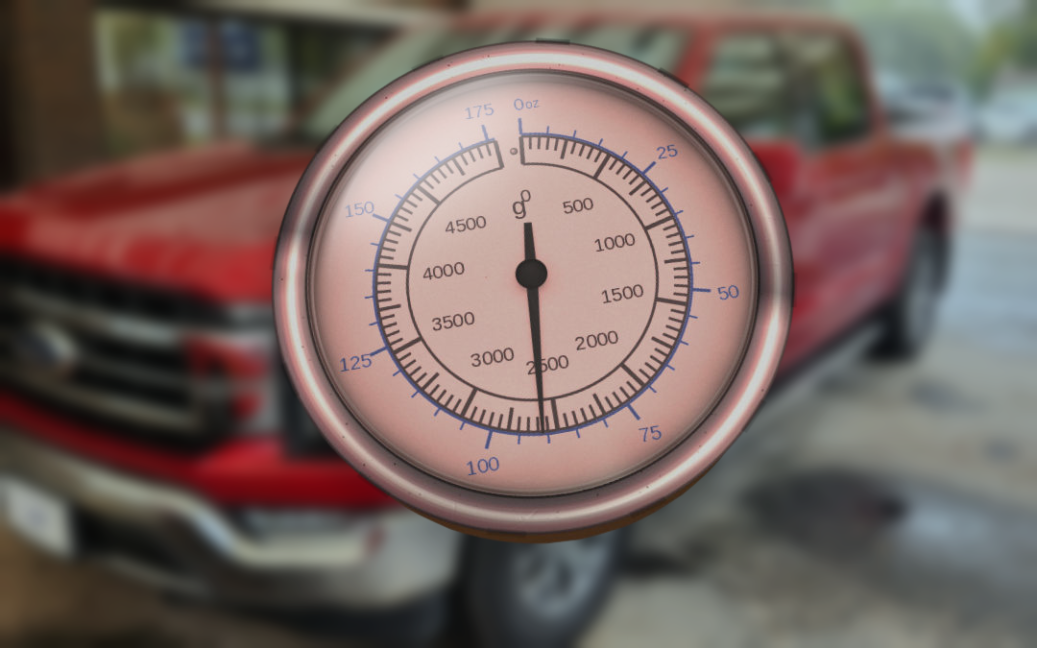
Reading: 2575 g
